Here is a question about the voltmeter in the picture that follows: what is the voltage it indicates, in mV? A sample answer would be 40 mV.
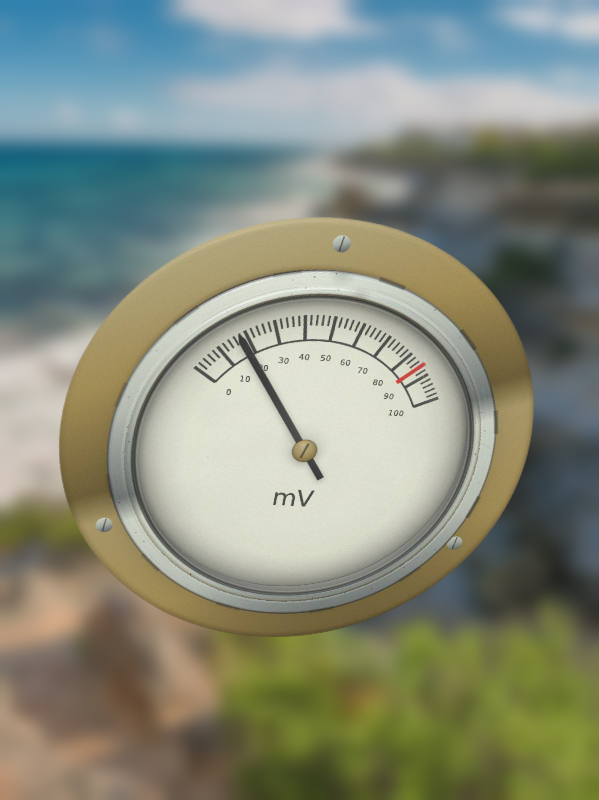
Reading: 18 mV
